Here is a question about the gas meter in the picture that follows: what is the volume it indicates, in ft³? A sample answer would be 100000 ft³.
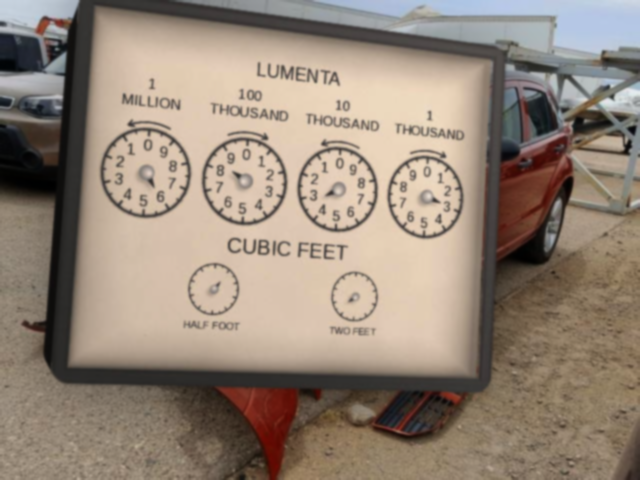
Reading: 583300 ft³
